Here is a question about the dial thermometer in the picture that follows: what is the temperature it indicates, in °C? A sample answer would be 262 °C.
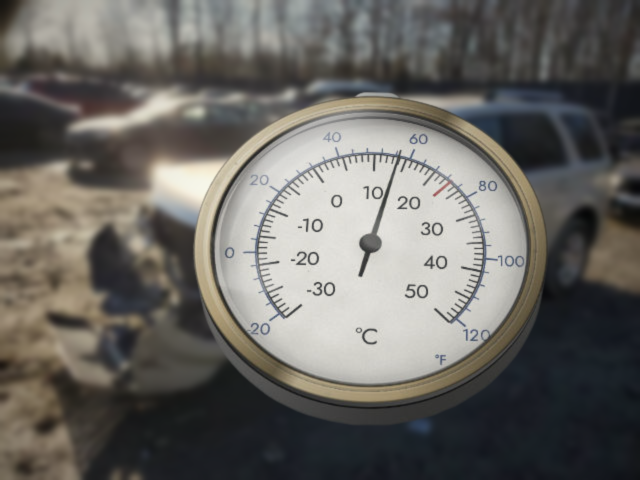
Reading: 14 °C
